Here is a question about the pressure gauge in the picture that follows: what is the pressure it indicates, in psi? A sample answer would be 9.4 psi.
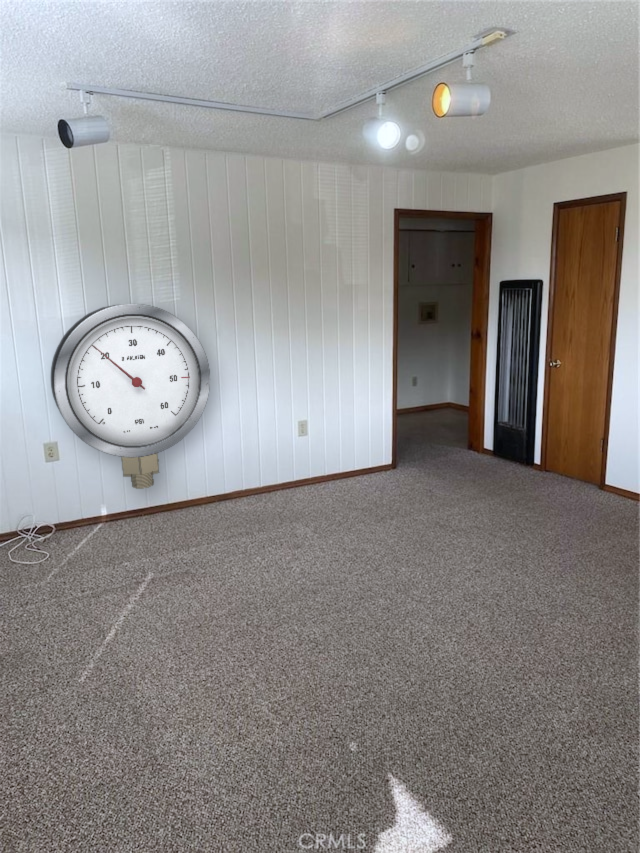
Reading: 20 psi
